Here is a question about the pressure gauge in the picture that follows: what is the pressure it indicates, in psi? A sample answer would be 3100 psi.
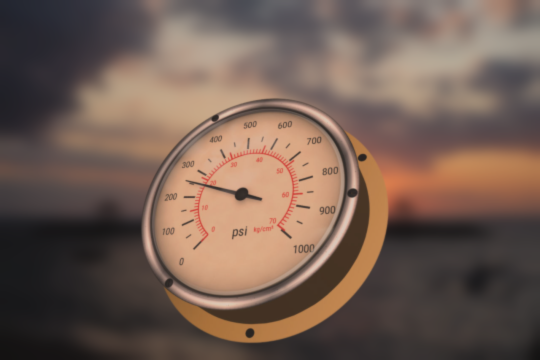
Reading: 250 psi
